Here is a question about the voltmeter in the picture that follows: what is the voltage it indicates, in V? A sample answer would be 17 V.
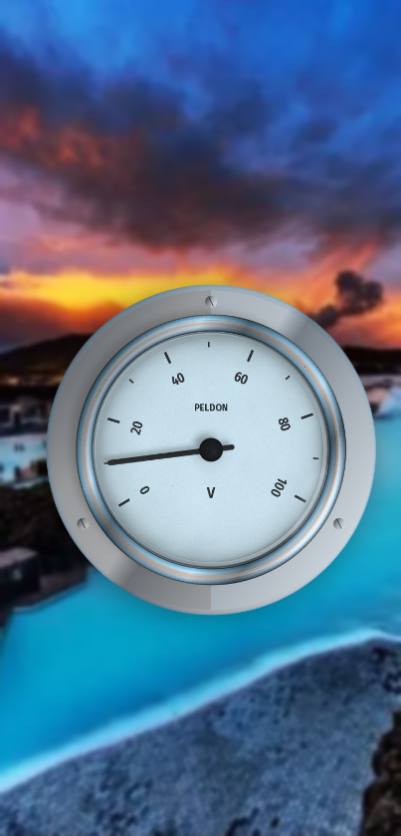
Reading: 10 V
